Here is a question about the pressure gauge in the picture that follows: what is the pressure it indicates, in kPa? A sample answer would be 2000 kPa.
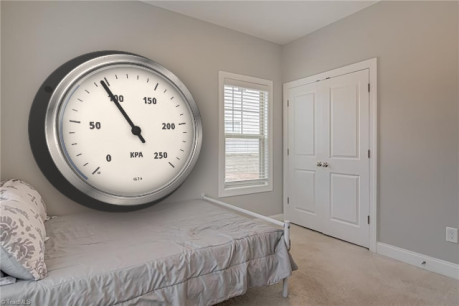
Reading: 95 kPa
